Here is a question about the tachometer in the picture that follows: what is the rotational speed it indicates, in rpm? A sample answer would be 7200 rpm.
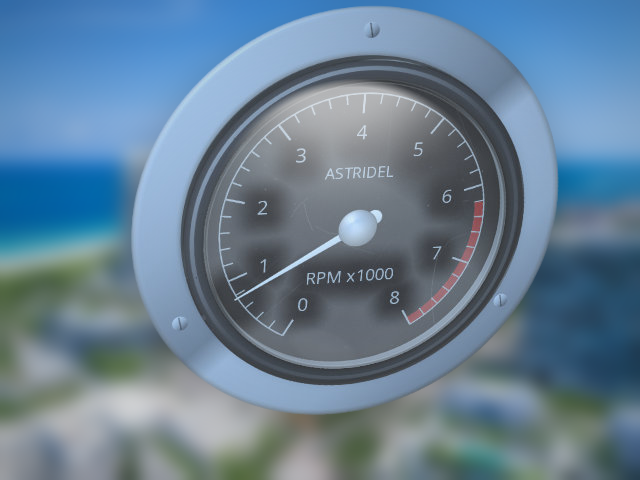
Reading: 800 rpm
